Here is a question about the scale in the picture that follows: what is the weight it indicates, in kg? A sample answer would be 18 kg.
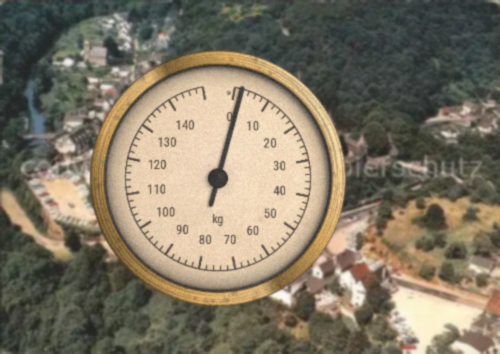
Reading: 2 kg
